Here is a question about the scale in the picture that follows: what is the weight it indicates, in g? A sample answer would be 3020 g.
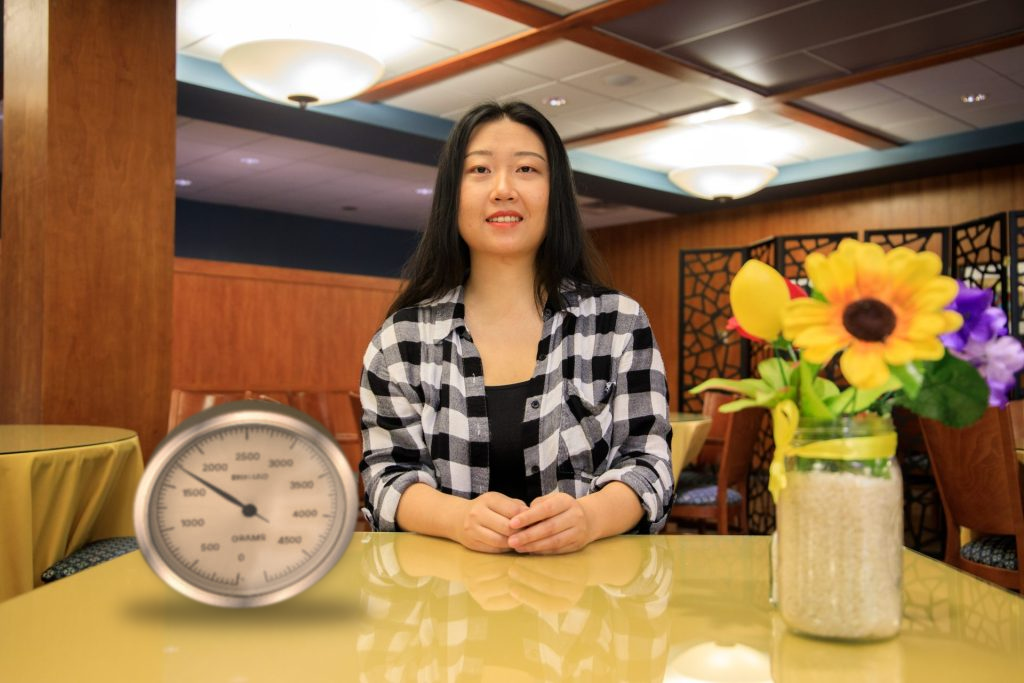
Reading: 1750 g
